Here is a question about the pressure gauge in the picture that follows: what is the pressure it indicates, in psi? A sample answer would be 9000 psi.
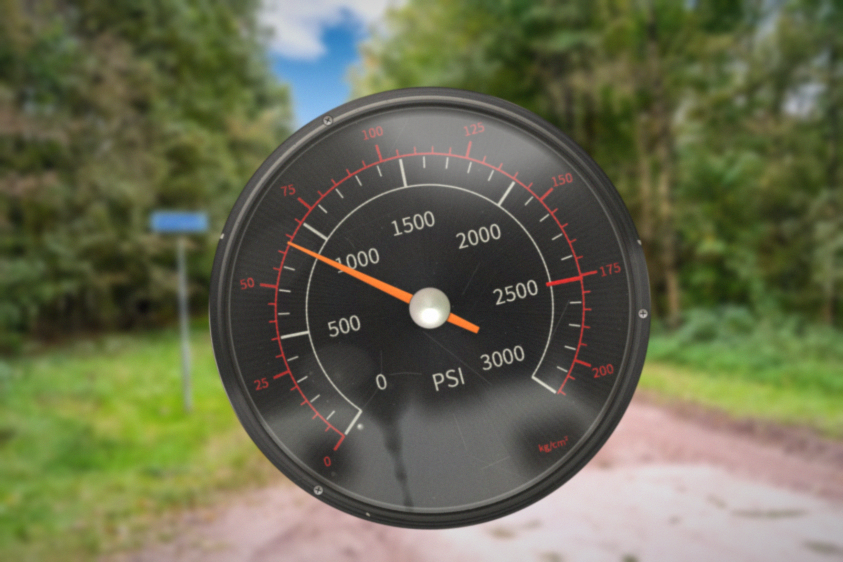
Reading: 900 psi
